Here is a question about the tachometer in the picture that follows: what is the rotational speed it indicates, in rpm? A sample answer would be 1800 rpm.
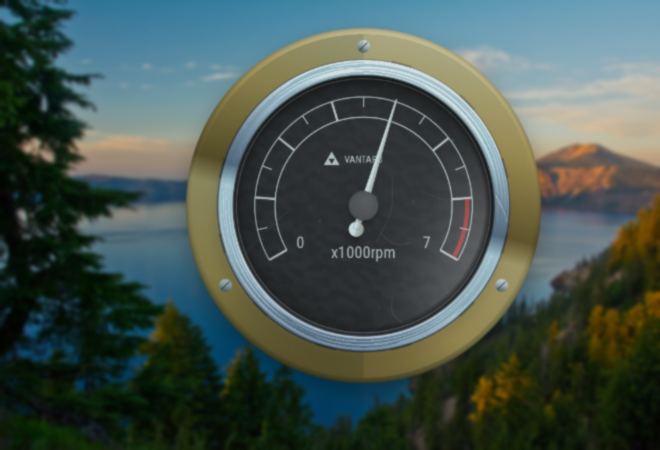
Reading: 4000 rpm
